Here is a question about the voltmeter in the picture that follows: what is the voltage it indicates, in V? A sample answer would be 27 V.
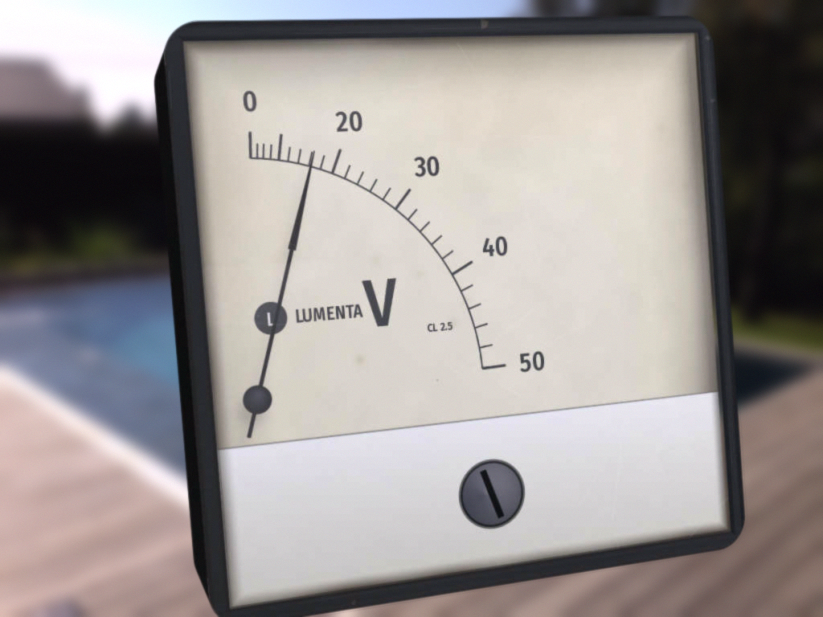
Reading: 16 V
